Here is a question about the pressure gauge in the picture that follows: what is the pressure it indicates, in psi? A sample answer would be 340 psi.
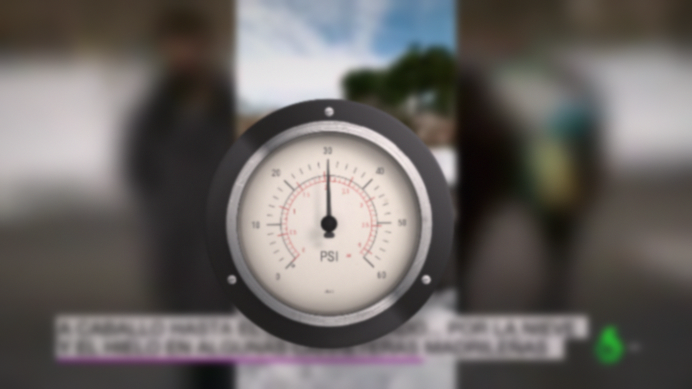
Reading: 30 psi
